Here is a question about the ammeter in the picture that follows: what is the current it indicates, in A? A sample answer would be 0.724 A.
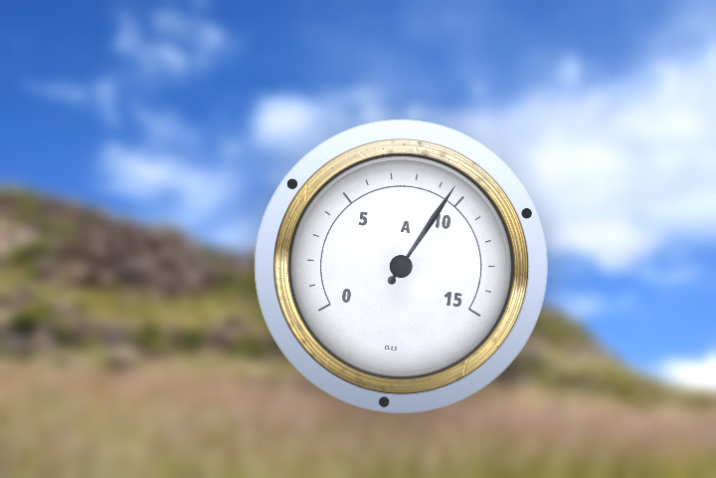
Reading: 9.5 A
